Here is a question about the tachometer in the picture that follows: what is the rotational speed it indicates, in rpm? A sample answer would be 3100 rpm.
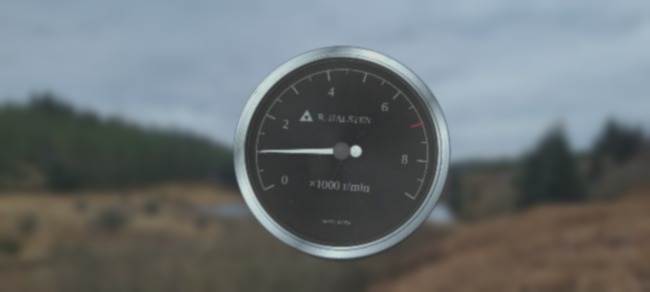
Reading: 1000 rpm
